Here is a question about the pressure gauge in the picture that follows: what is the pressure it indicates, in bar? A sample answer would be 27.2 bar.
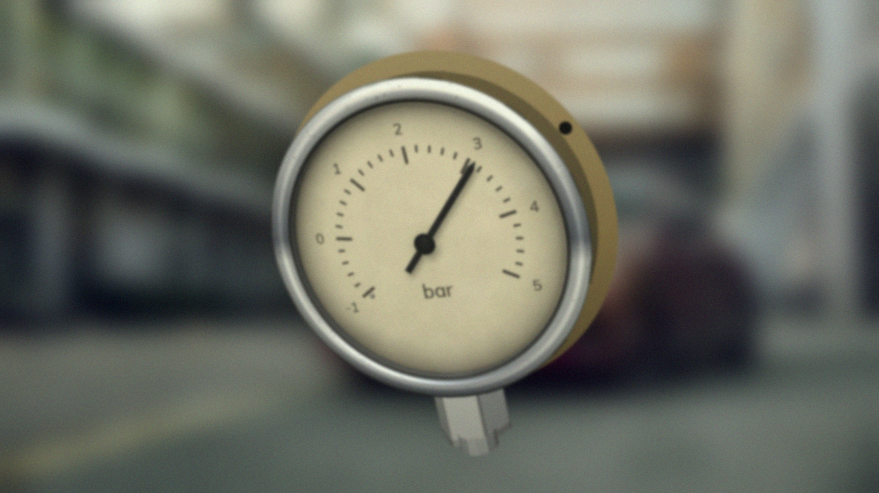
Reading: 3.1 bar
